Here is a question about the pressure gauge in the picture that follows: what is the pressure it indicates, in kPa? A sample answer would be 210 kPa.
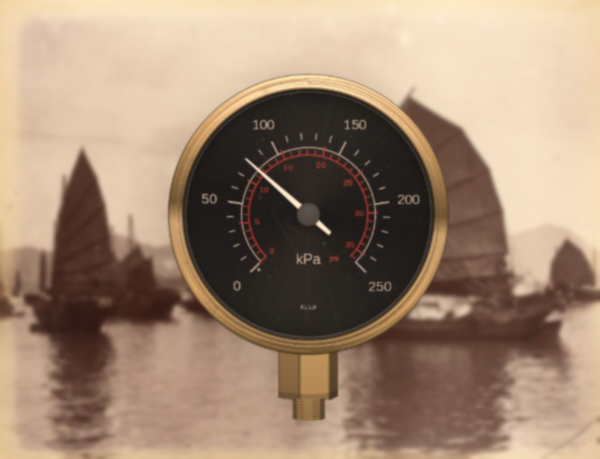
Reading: 80 kPa
